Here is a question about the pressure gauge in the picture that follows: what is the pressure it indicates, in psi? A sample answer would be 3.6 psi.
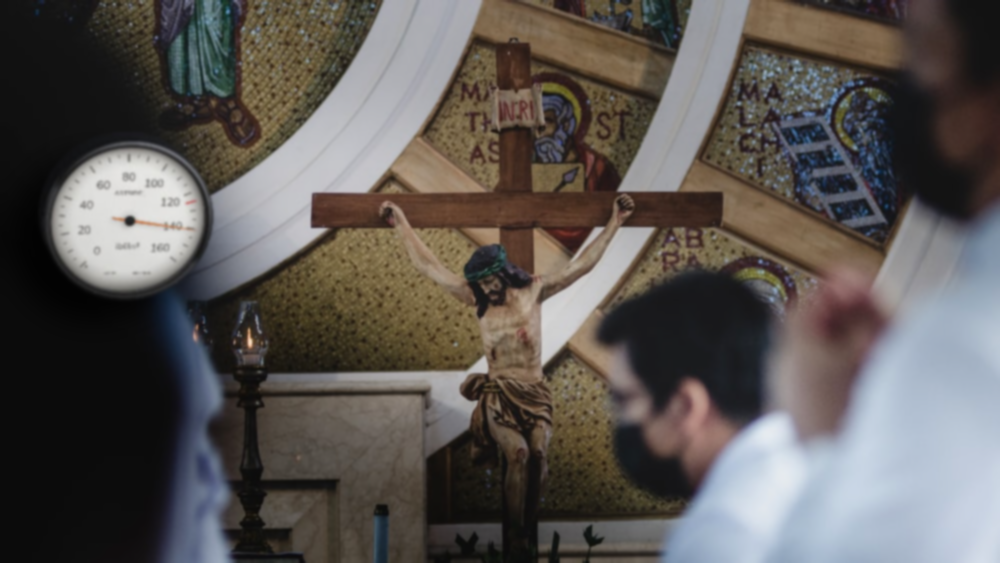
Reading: 140 psi
